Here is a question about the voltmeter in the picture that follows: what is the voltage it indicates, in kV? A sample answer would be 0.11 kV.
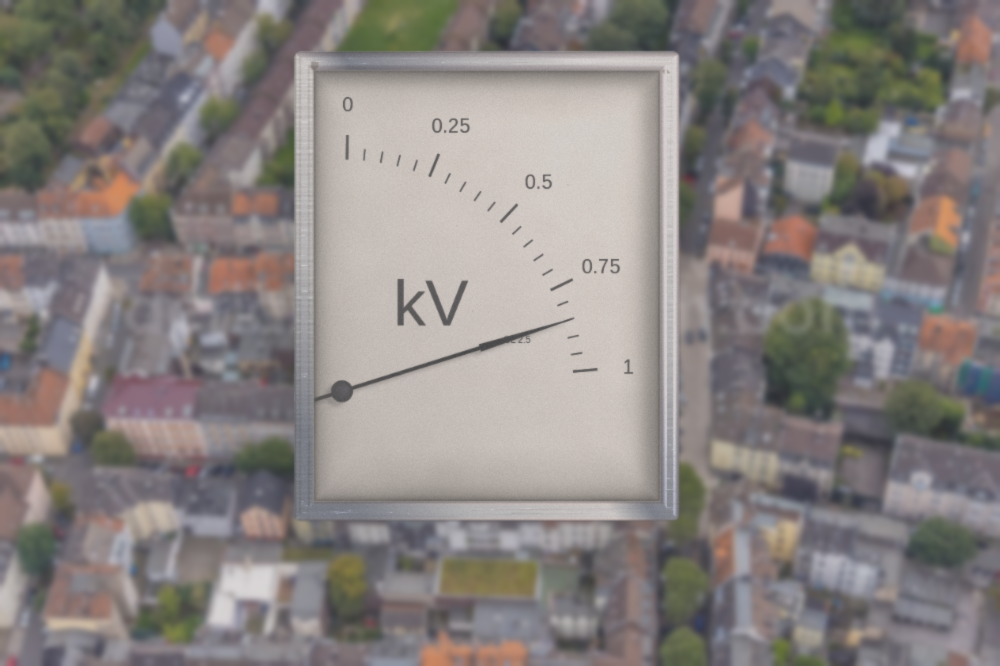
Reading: 0.85 kV
